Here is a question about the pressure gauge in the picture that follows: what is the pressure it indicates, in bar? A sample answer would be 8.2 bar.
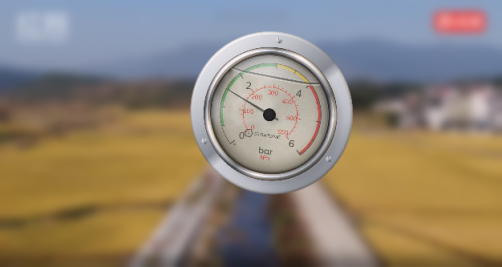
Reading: 1.5 bar
